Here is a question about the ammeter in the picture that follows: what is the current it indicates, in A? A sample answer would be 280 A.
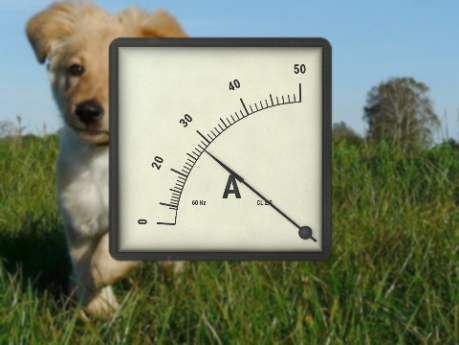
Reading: 28 A
